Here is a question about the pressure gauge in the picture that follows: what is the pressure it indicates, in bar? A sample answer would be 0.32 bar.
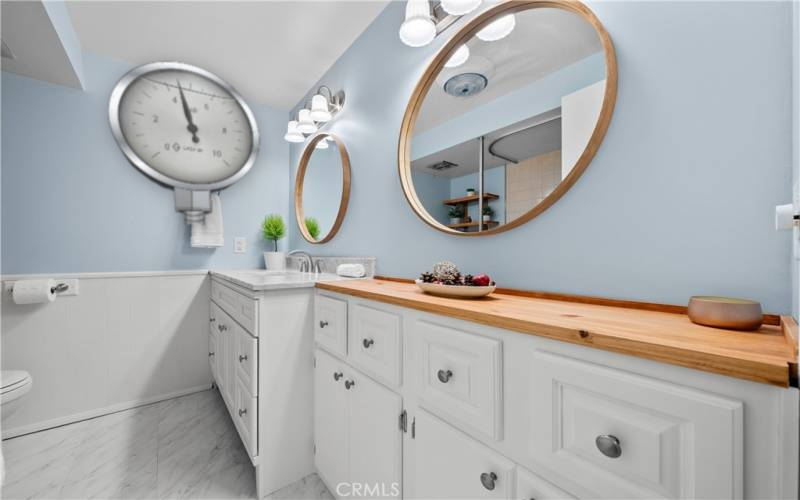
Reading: 4.5 bar
